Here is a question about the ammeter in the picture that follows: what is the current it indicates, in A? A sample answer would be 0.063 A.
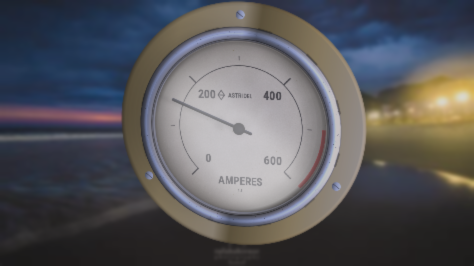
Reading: 150 A
